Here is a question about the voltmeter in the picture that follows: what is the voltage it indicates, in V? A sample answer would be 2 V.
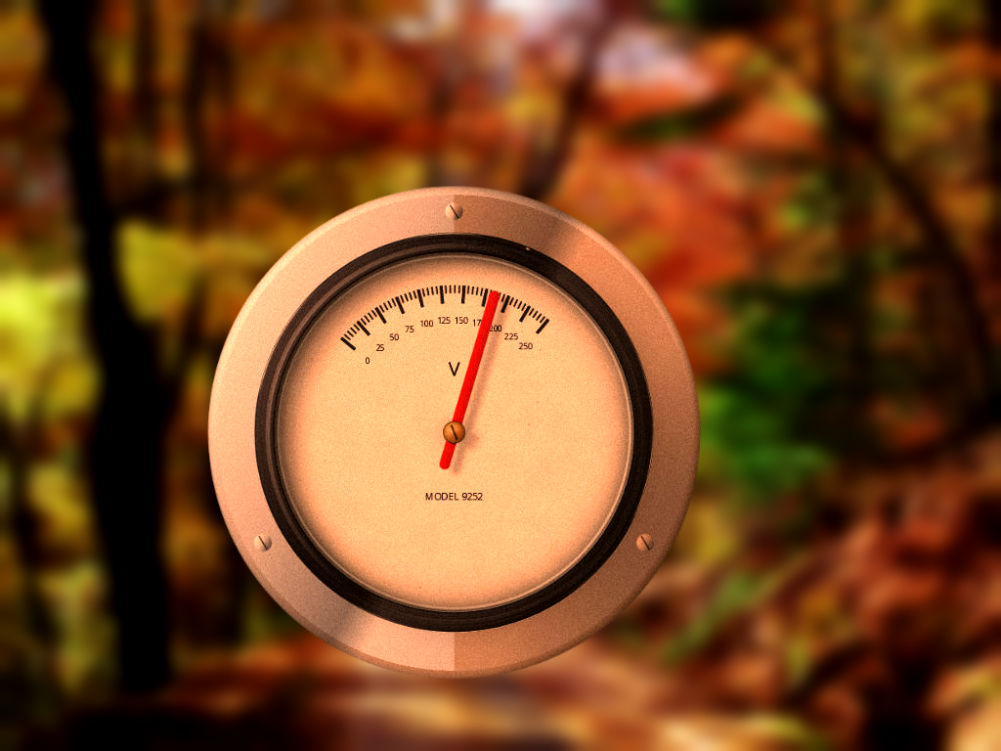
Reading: 185 V
